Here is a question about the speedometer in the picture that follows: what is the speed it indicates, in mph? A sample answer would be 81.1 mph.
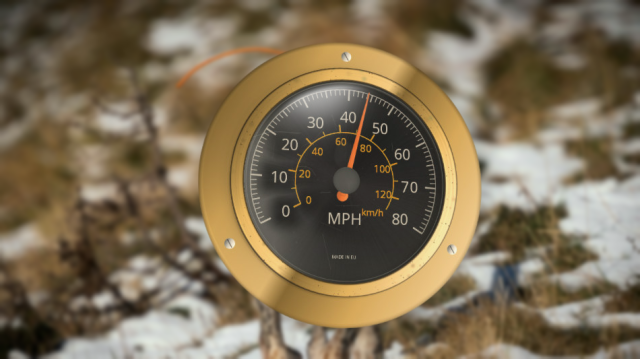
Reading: 44 mph
